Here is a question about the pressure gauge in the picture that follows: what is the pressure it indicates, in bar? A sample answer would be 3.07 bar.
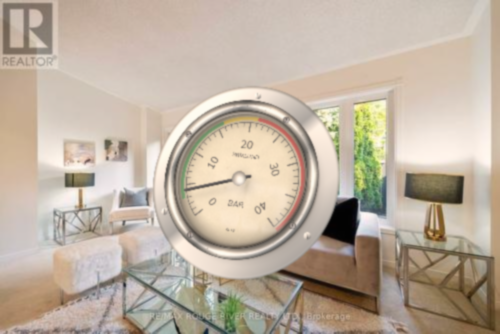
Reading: 4 bar
